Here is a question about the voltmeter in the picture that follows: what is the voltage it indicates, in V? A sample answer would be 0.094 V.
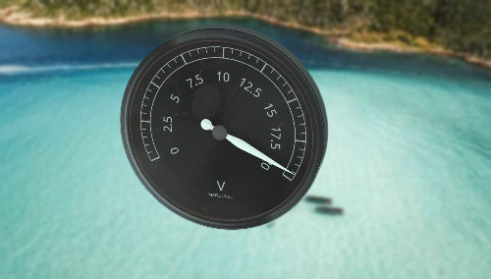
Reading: 19.5 V
